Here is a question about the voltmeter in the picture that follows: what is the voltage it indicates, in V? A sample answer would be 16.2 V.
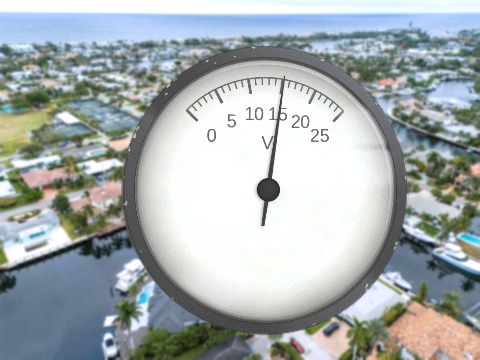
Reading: 15 V
